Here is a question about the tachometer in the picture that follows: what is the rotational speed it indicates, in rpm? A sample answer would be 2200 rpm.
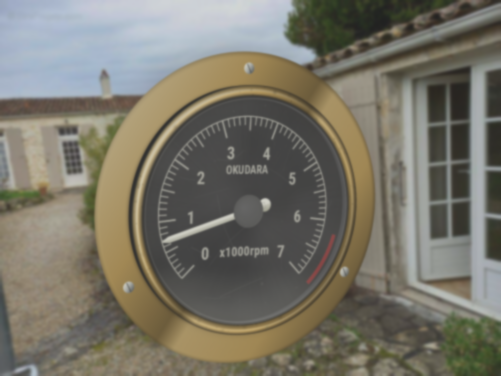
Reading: 700 rpm
